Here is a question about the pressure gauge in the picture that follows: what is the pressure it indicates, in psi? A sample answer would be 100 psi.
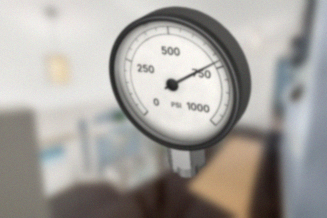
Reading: 725 psi
